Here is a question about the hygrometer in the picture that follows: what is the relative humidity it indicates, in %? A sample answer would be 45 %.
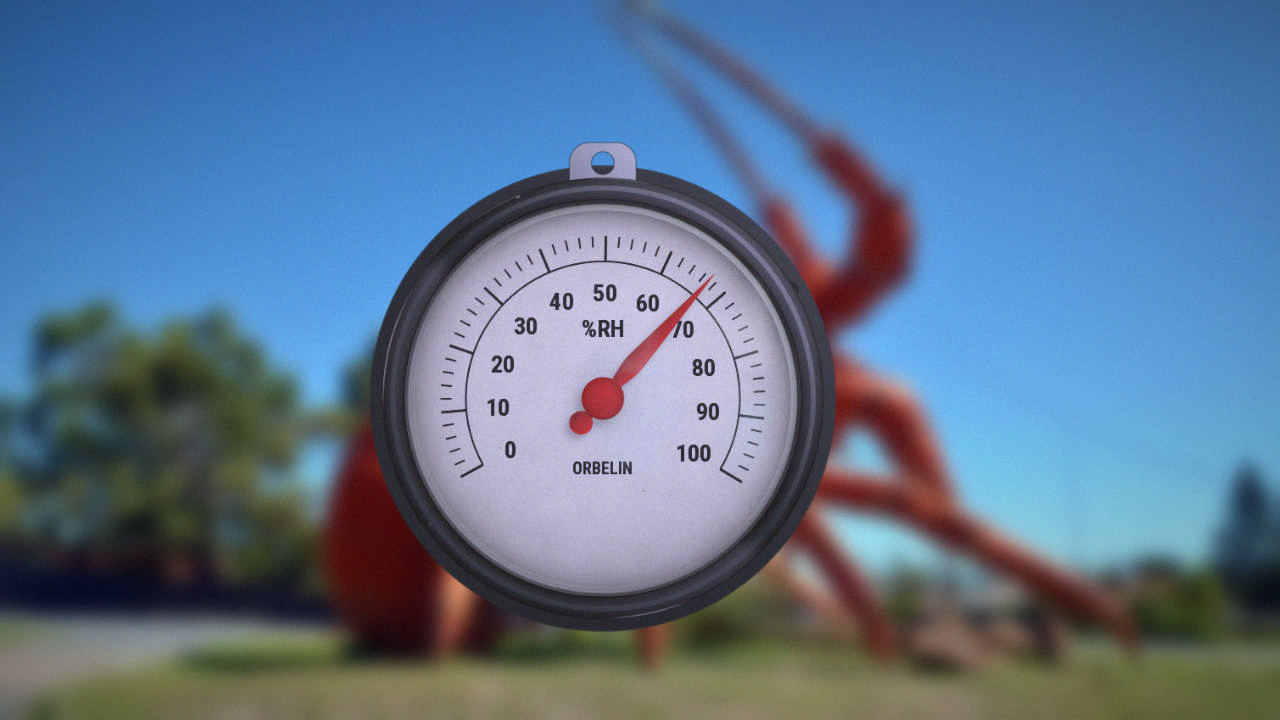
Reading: 67 %
